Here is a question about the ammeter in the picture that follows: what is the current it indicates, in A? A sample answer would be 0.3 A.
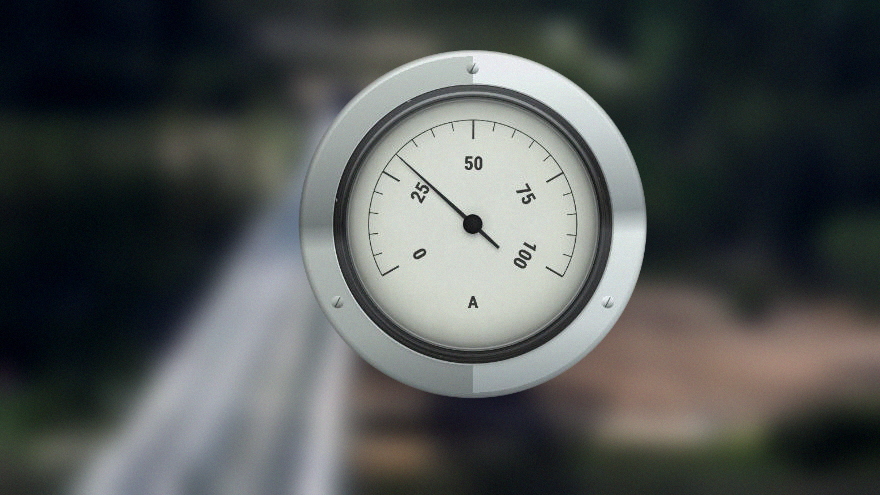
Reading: 30 A
